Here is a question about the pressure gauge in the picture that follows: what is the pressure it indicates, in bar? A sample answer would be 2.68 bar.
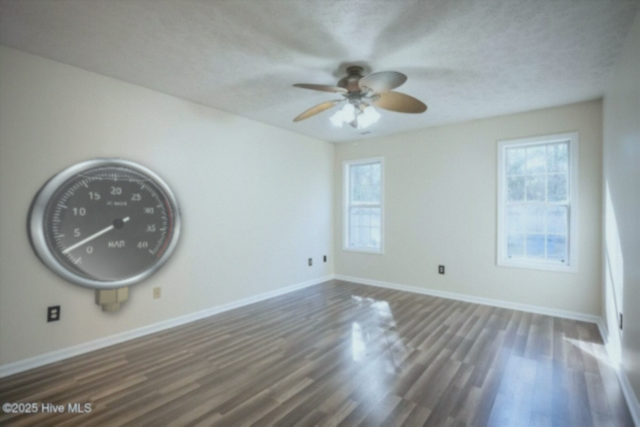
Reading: 2.5 bar
